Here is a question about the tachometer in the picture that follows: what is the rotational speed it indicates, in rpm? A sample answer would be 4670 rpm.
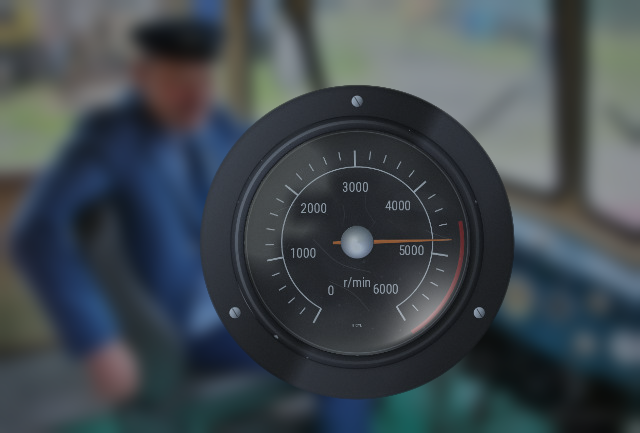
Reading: 4800 rpm
